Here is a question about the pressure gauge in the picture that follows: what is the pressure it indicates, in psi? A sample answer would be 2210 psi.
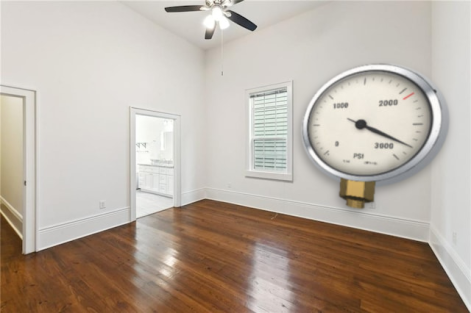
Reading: 2800 psi
